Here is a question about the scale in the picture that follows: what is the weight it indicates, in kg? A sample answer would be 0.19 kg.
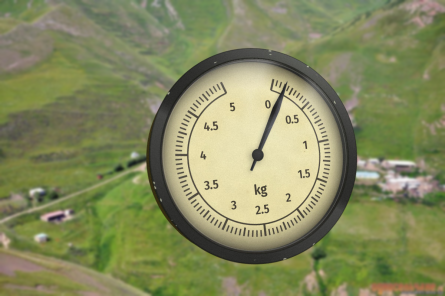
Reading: 0.15 kg
